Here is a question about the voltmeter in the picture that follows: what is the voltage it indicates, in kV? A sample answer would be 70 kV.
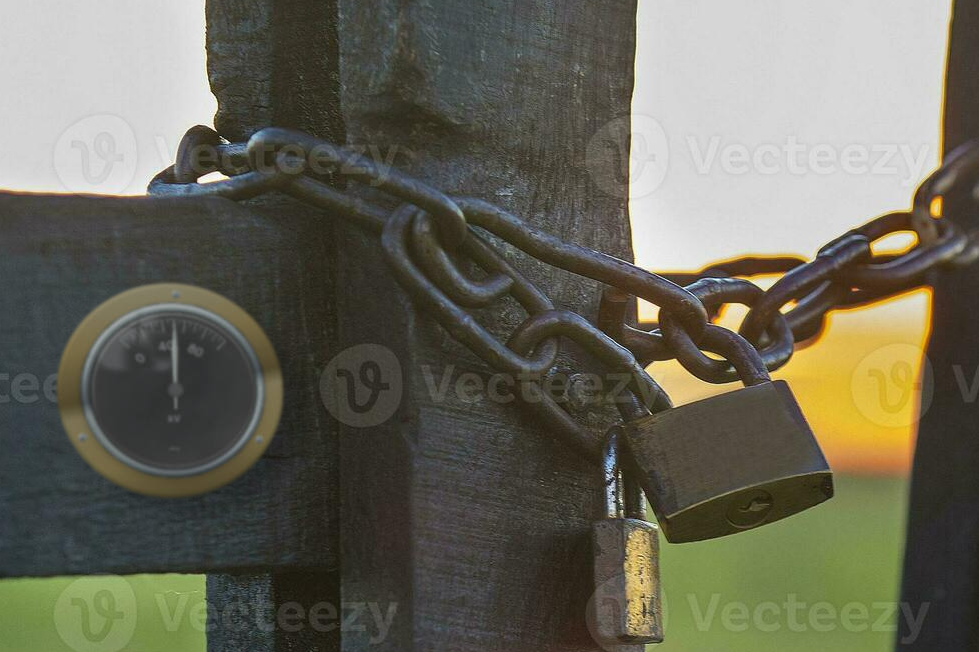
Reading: 50 kV
